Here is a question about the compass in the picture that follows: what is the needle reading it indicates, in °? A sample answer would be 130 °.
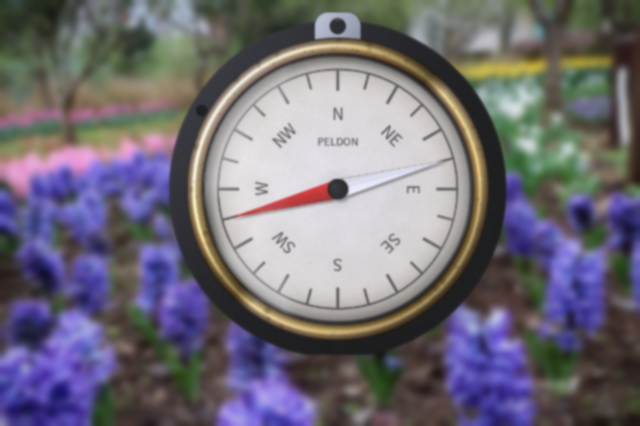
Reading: 255 °
